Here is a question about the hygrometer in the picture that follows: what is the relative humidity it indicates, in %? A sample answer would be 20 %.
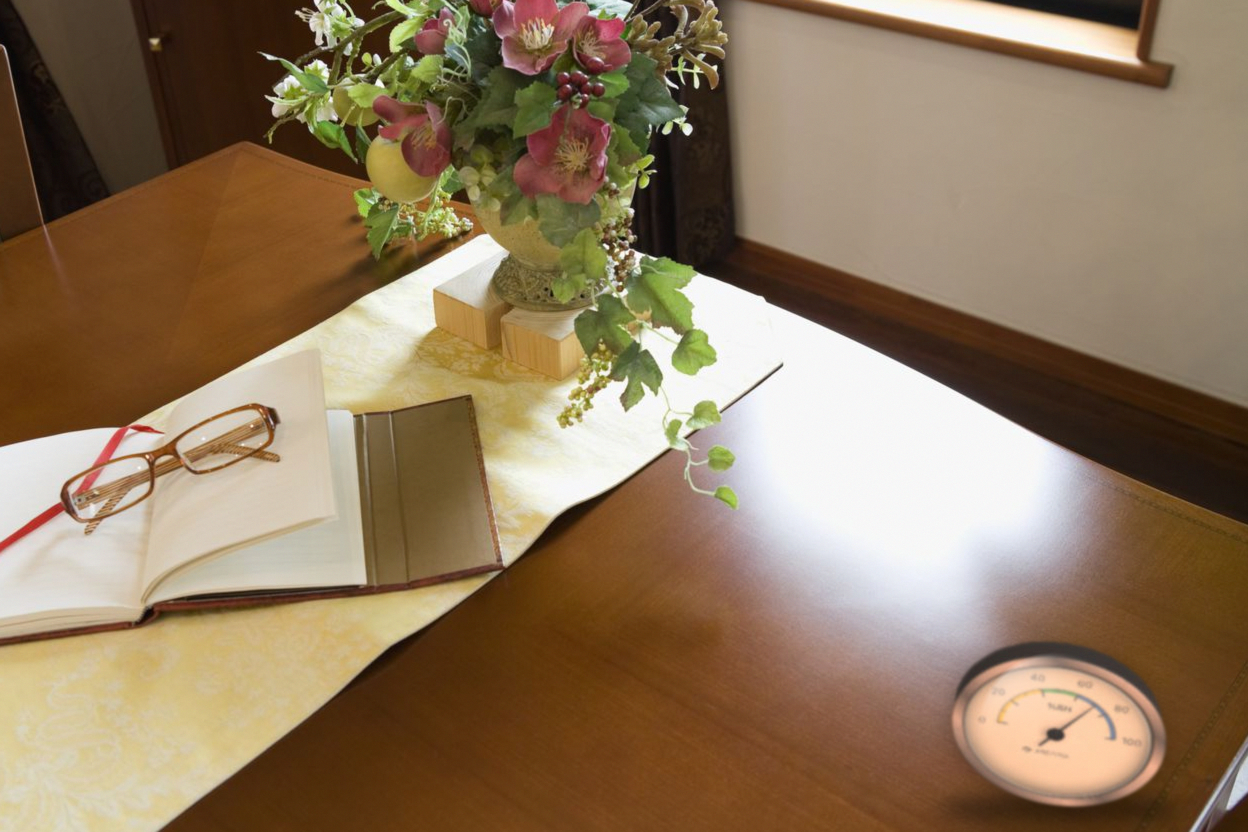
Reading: 70 %
